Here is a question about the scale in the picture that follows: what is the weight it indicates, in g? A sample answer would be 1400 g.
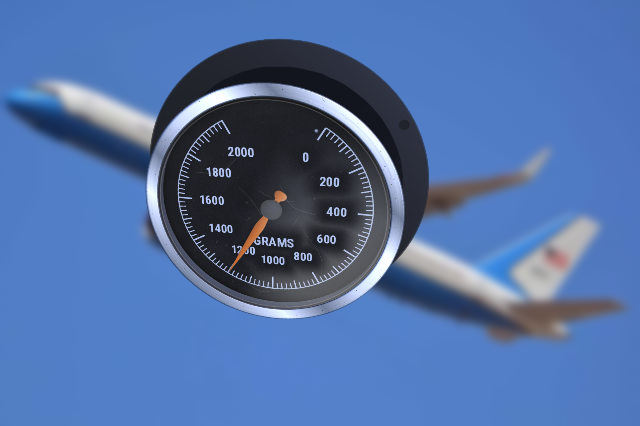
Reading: 1200 g
